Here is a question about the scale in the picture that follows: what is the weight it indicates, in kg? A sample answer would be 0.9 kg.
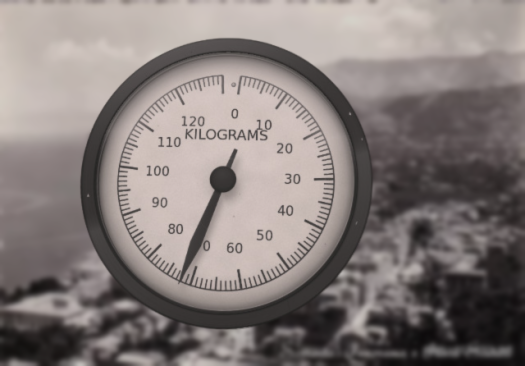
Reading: 72 kg
